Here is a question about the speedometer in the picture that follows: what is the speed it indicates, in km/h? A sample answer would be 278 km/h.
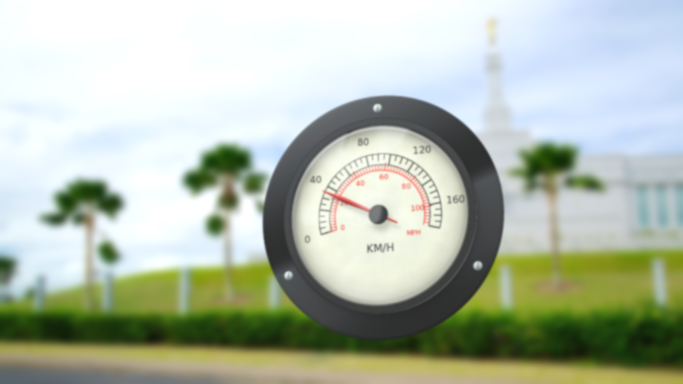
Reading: 35 km/h
